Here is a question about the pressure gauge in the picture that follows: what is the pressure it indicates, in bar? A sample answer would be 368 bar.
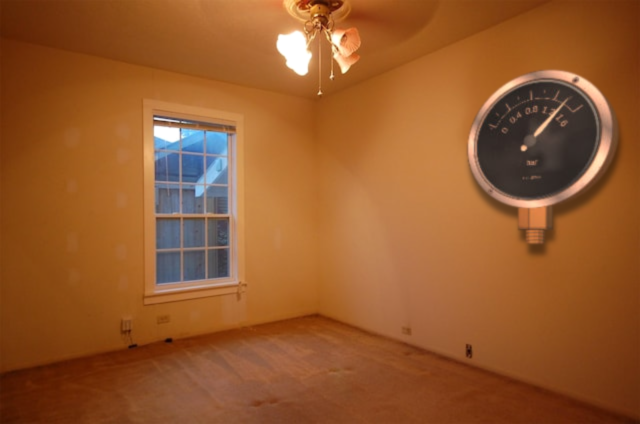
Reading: 1.4 bar
